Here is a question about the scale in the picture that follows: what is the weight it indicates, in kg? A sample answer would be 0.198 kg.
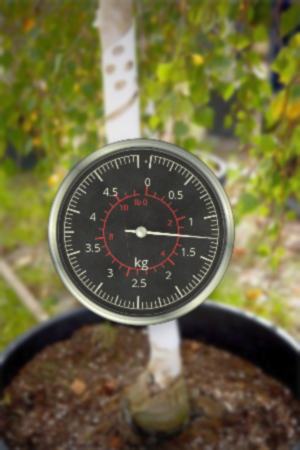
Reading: 1.25 kg
